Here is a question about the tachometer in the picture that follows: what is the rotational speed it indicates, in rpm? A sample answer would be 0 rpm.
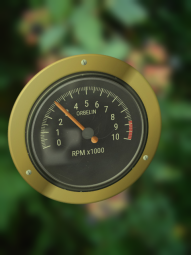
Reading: 3000 rpm
